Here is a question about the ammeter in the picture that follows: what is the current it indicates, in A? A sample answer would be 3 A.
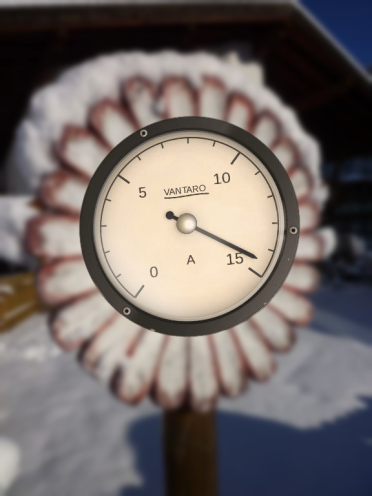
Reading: 14.5 A
